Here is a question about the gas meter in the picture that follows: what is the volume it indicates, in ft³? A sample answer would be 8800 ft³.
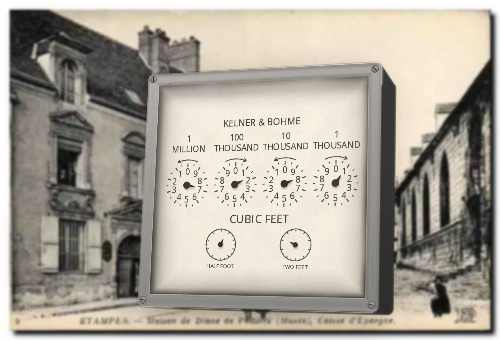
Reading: 718100 ft³
